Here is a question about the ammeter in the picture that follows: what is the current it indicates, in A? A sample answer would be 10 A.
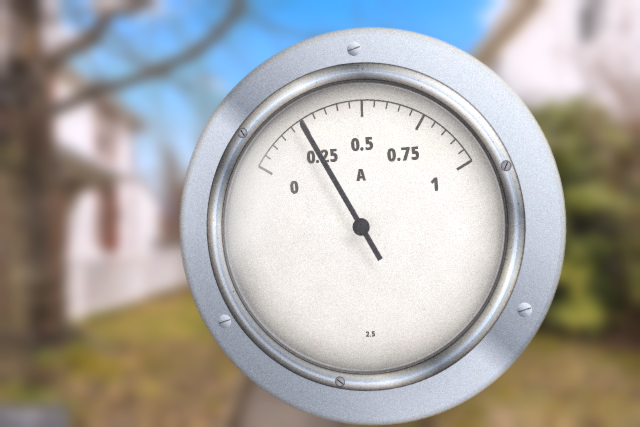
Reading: 0.25 A
